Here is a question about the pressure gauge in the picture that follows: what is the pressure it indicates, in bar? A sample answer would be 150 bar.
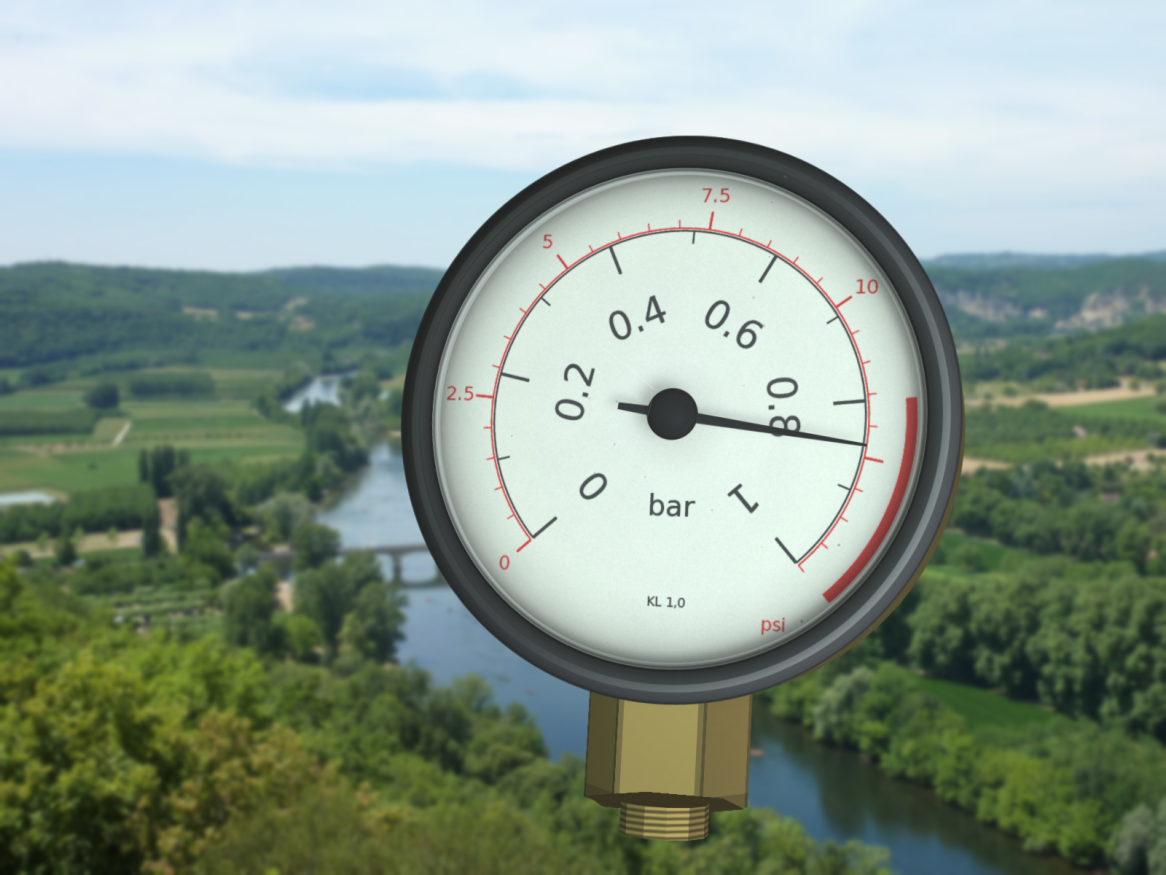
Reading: 0.85 bar
